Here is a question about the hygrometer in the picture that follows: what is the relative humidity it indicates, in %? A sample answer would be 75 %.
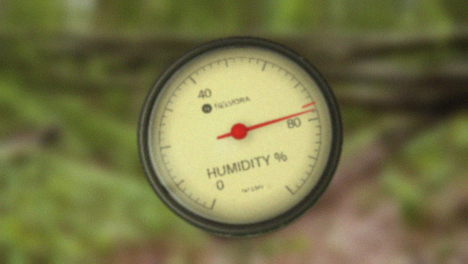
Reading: 78 %
